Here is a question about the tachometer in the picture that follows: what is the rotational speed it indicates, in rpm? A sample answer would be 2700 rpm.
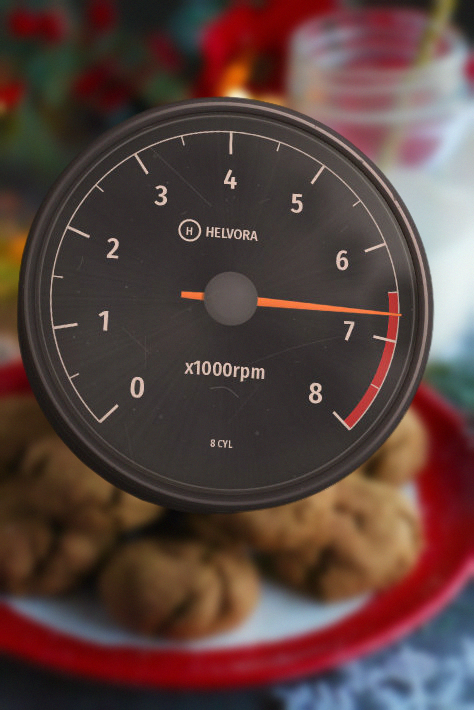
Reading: 6750 rpm
